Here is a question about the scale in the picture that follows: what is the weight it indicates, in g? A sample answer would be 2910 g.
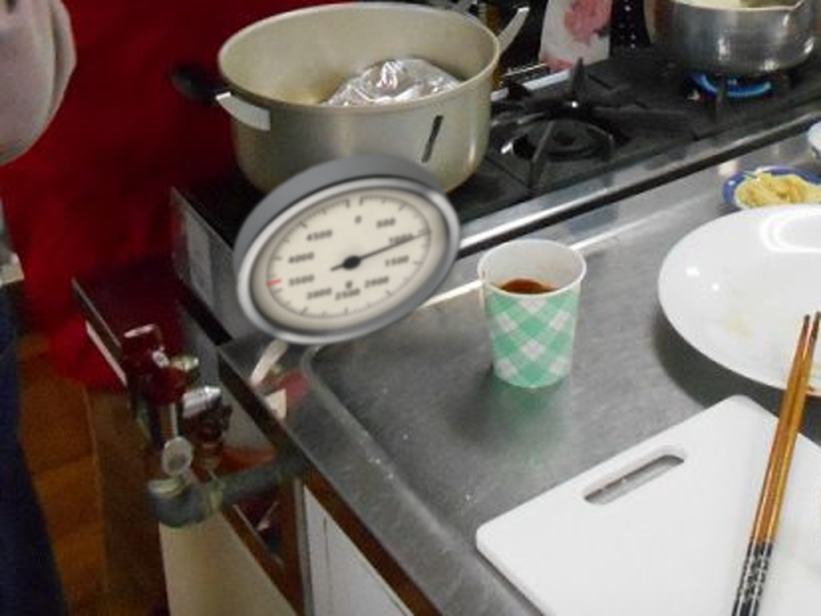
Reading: 1000 g
